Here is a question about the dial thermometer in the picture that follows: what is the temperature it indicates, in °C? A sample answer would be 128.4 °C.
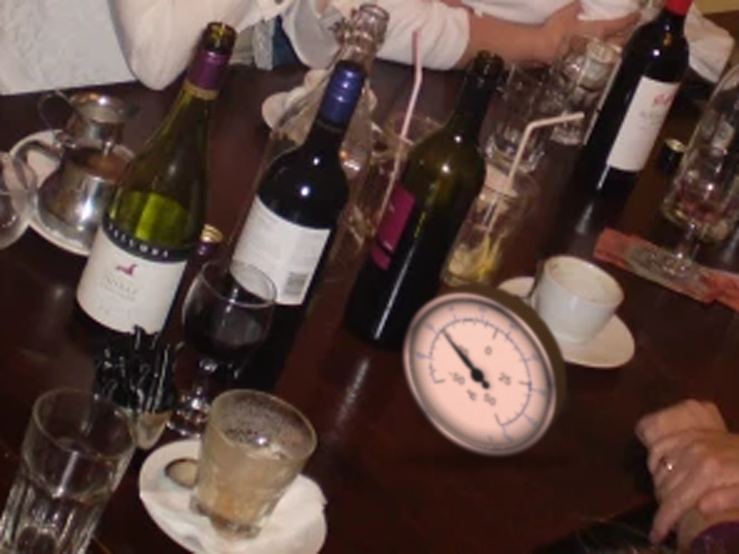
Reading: -25 °C
